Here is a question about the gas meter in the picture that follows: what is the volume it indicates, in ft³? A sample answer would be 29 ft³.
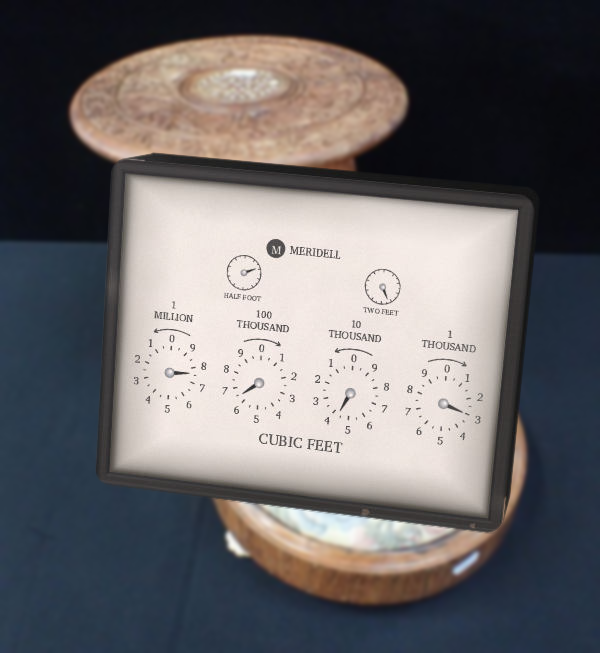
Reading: 764300 ft³
